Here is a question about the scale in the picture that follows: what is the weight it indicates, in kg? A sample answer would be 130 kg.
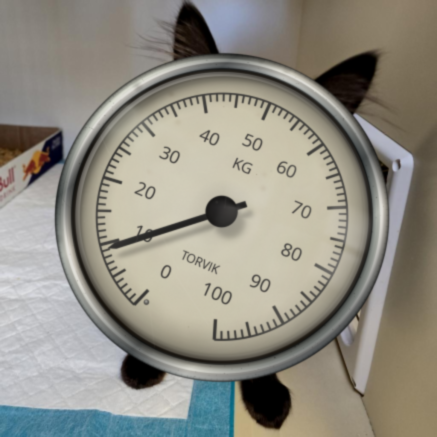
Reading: 9 kg
